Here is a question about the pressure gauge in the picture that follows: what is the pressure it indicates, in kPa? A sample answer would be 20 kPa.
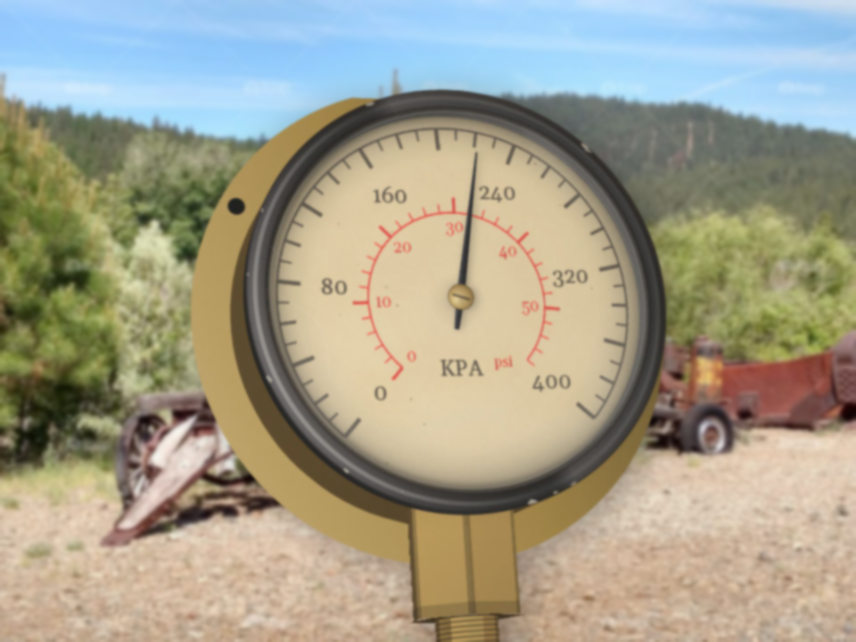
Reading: 220 kPa
